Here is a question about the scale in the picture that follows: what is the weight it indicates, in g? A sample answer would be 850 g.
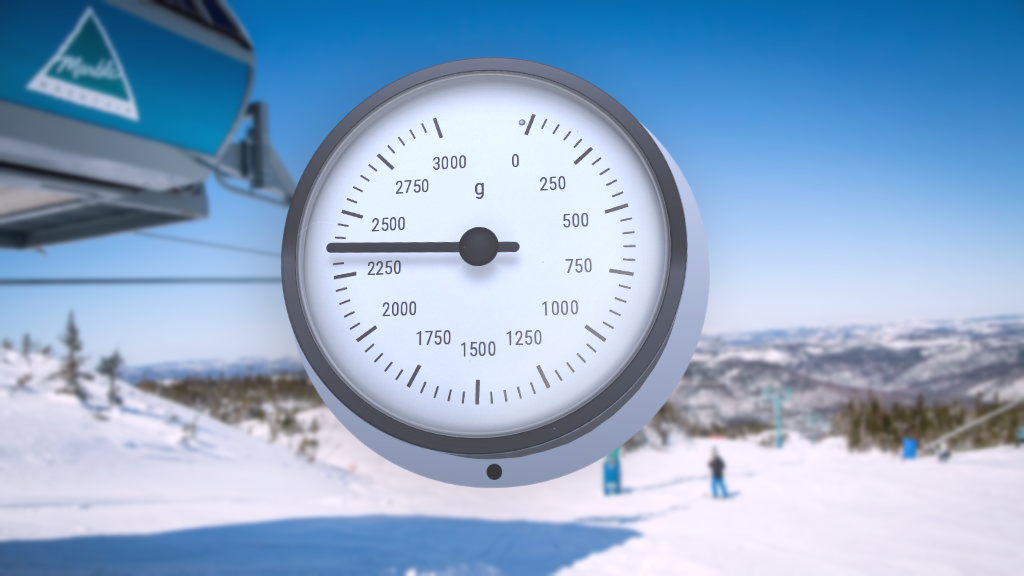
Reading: 2350 g
